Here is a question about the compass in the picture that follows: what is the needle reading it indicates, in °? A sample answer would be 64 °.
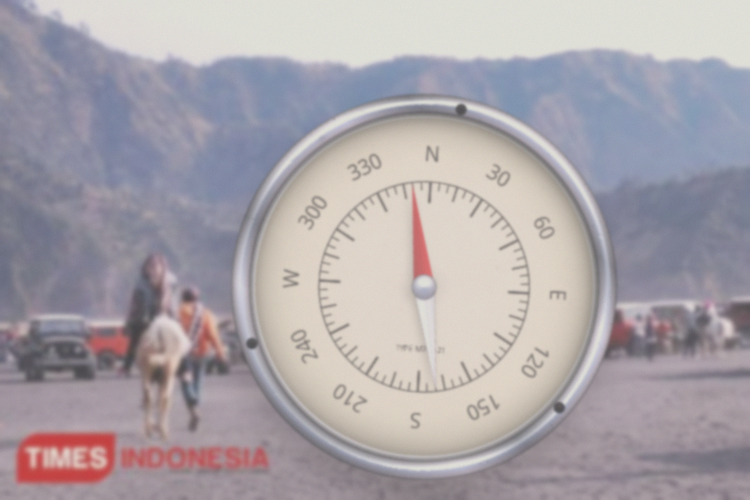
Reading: 350 °
